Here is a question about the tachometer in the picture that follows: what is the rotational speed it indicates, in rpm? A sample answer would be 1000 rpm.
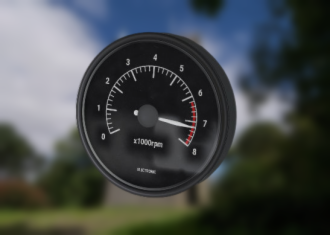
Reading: 7200 rpm
